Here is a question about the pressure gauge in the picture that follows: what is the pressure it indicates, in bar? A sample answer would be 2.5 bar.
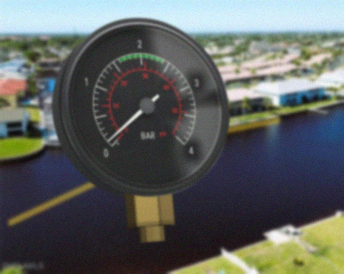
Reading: 0.1 bar
